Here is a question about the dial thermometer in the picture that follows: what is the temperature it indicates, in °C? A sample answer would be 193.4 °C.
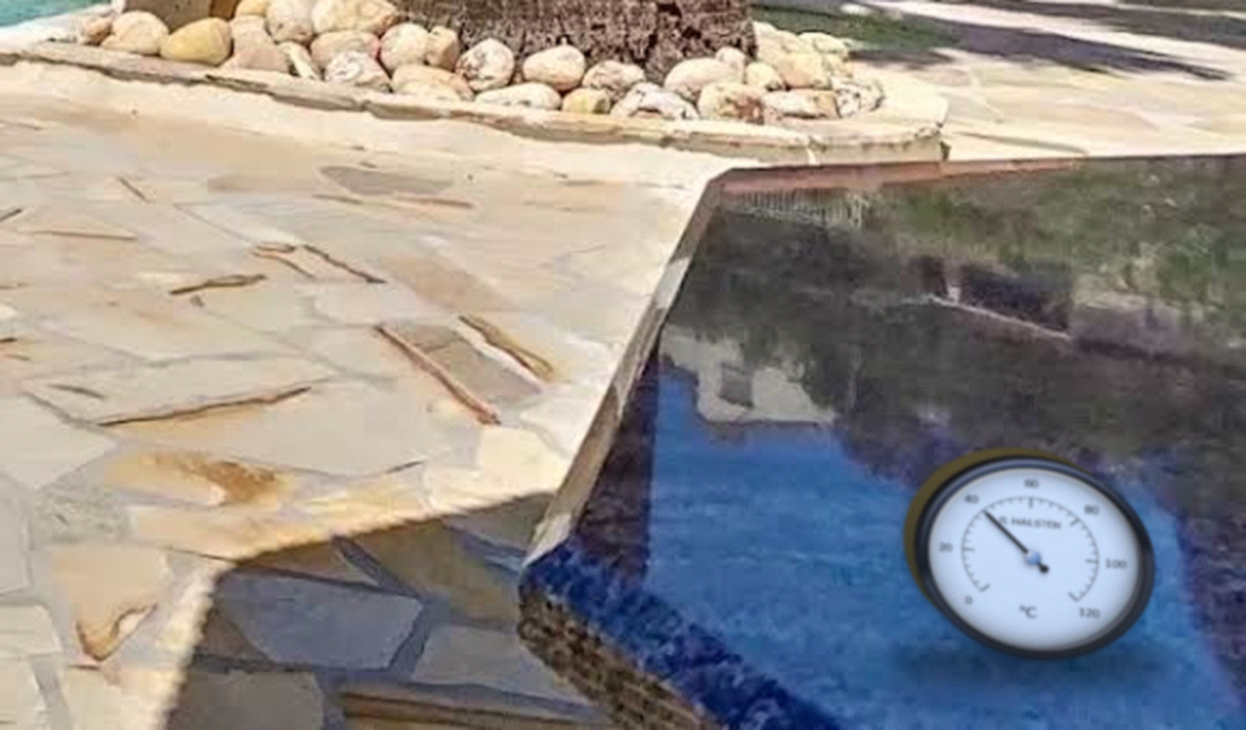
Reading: 40 °C
